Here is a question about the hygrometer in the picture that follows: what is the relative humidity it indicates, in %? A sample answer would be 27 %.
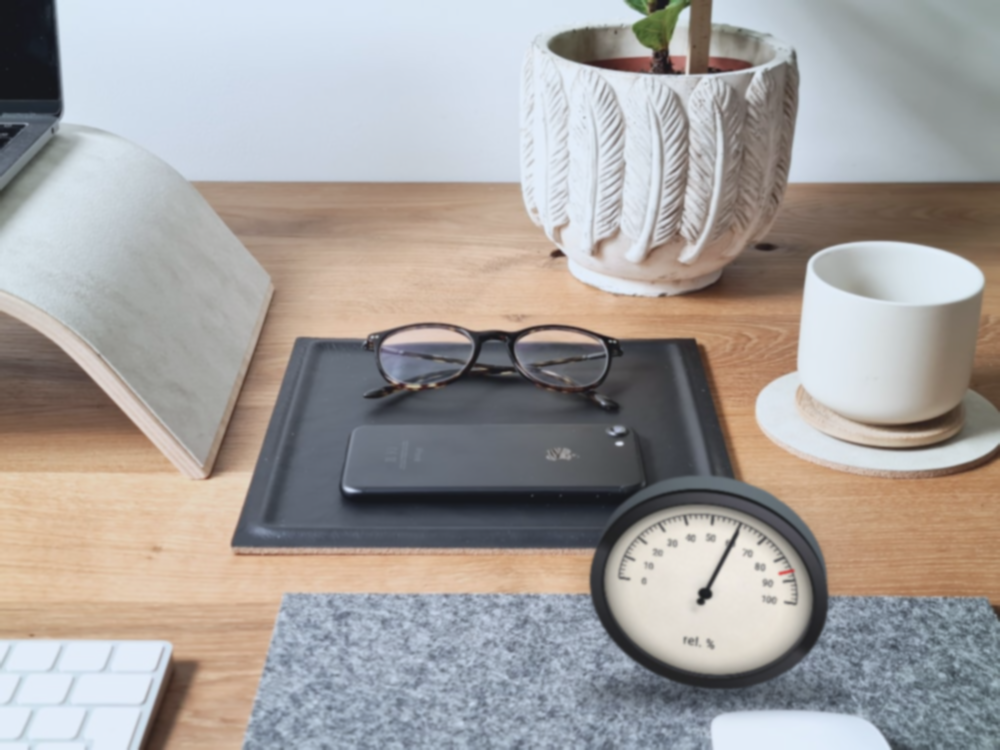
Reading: 60 %
